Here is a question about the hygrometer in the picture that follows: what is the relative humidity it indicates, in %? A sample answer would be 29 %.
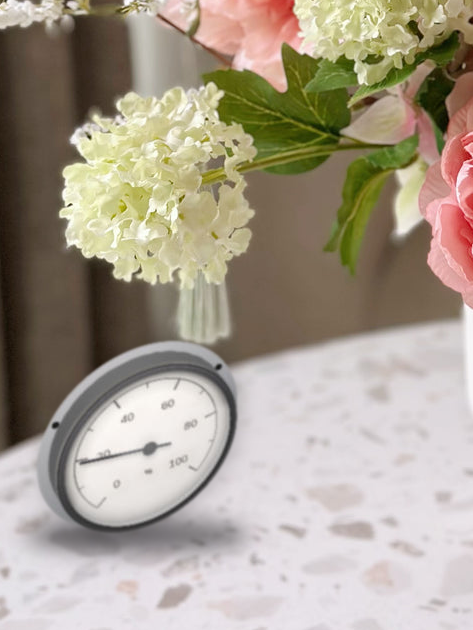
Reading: 20 %
